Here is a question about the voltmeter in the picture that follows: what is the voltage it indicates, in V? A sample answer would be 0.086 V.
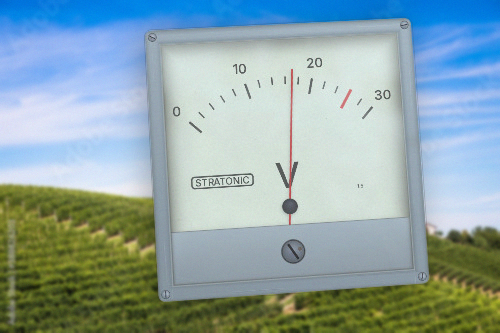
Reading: 17 V
